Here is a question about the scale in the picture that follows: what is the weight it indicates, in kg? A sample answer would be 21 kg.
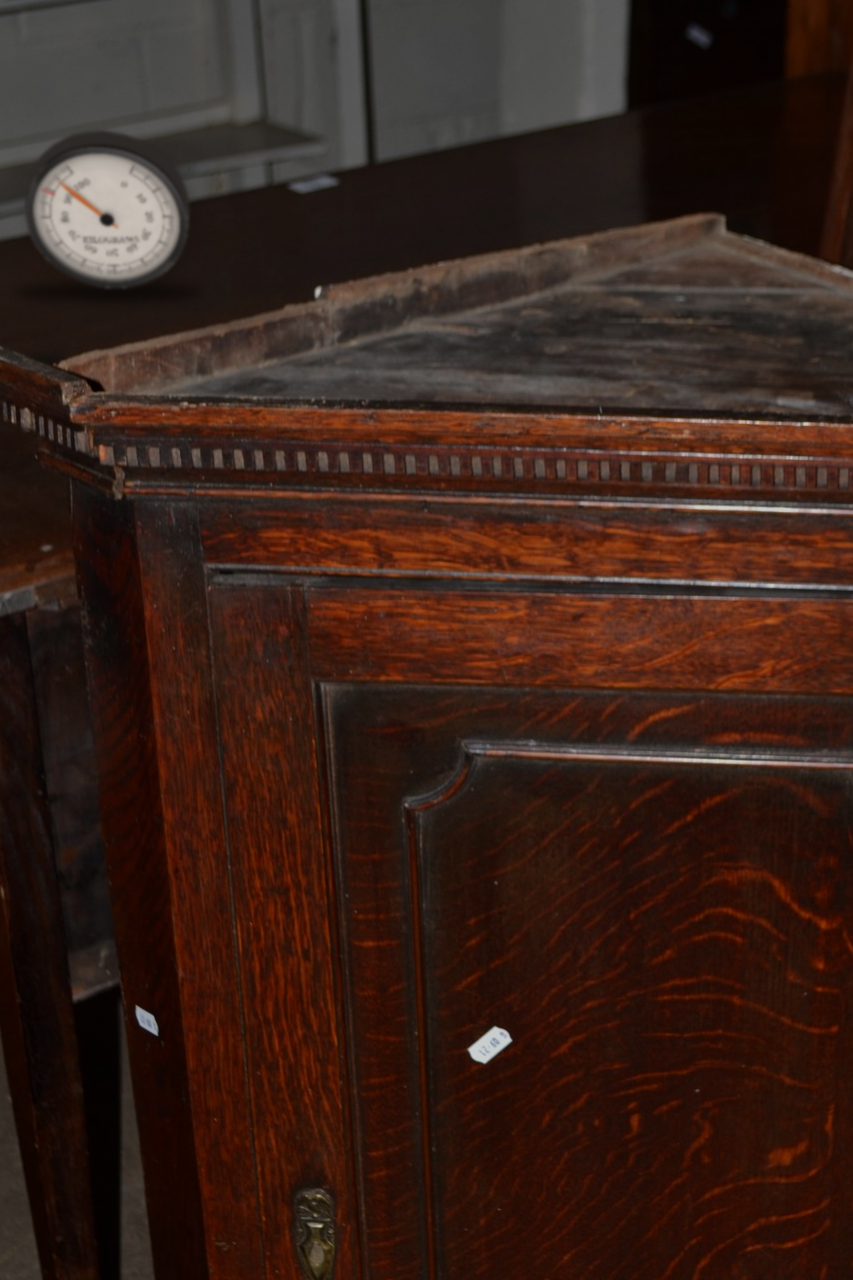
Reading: 95 kg
